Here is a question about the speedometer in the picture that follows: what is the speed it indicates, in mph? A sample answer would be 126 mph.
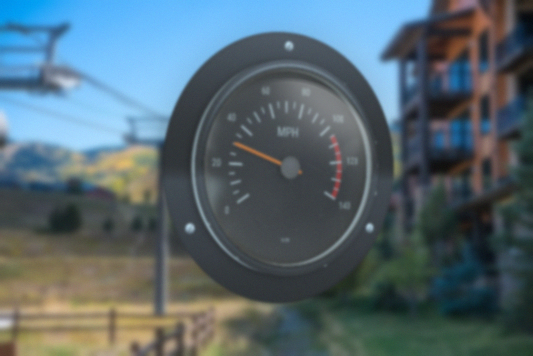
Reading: 30 mph
